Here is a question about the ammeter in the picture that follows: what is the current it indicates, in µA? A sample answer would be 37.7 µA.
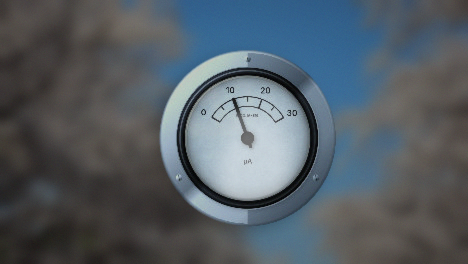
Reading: 10 µA
